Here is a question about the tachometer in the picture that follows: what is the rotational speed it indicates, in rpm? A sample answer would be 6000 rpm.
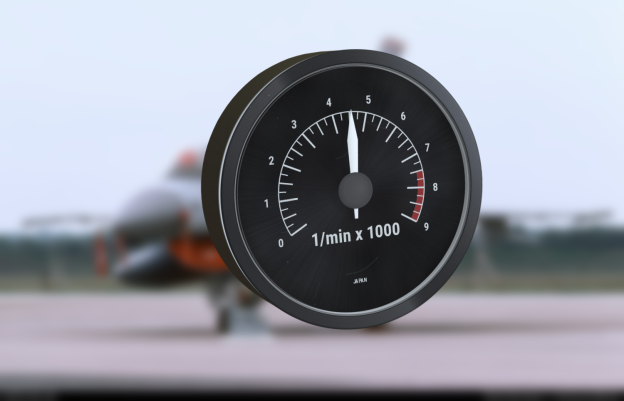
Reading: 4500 rpm
